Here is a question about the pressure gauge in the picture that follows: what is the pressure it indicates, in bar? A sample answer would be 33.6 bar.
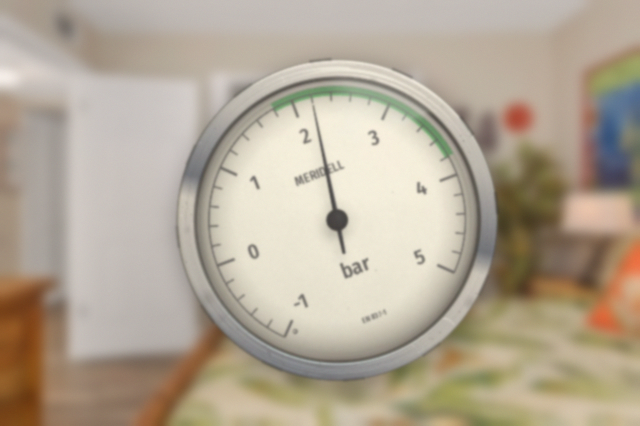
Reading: 2.2 bar
